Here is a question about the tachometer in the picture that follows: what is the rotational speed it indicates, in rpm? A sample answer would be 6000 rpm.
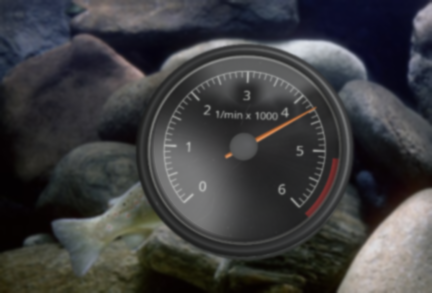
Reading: 4300 rpm
